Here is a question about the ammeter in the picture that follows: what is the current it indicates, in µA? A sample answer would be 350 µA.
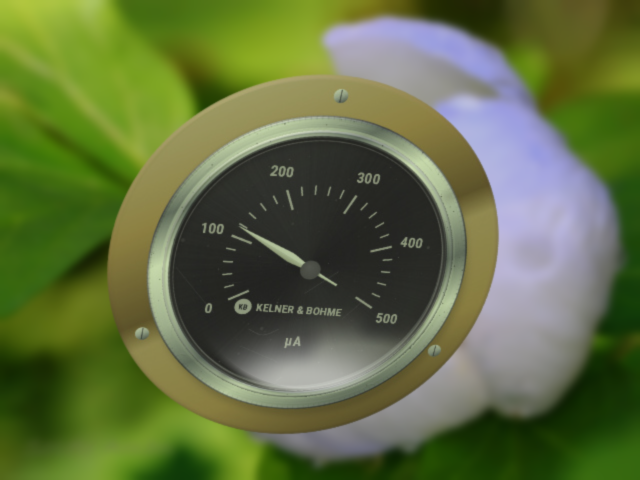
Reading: 120 µA
